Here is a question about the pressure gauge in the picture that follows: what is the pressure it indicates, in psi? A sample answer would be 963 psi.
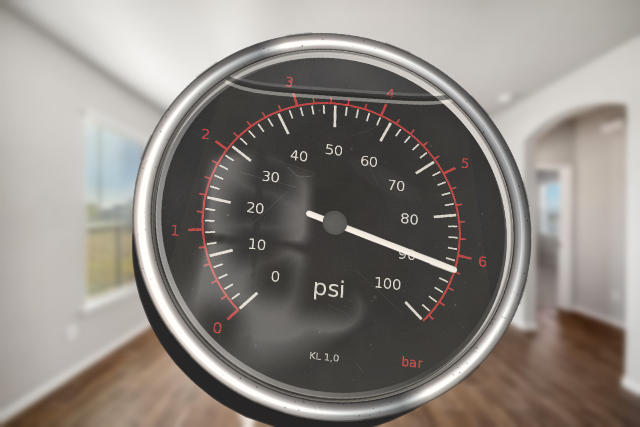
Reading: 90 psi
